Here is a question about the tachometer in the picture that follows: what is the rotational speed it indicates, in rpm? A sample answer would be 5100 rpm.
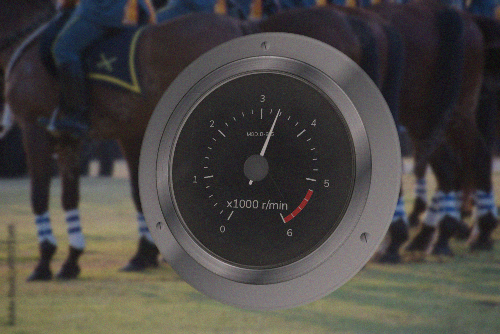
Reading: 3400 rpm
